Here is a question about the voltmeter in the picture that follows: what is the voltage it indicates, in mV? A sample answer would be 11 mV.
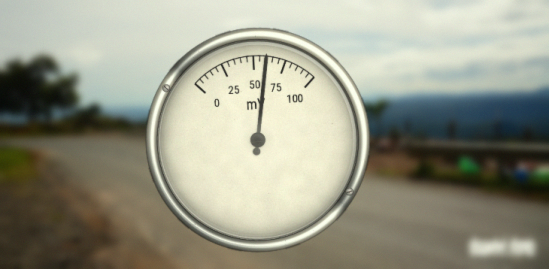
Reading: 60 mV
